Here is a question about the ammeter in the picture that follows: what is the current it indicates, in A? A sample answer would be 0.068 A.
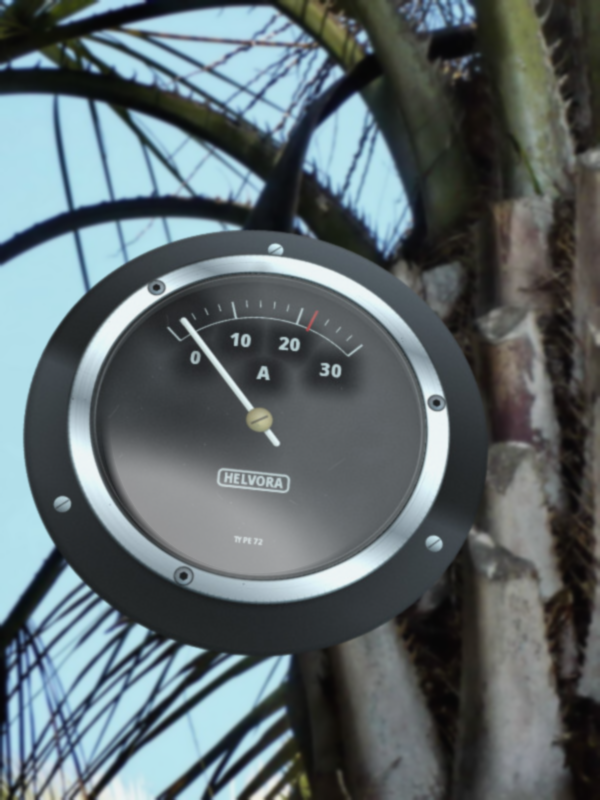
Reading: 2 A
